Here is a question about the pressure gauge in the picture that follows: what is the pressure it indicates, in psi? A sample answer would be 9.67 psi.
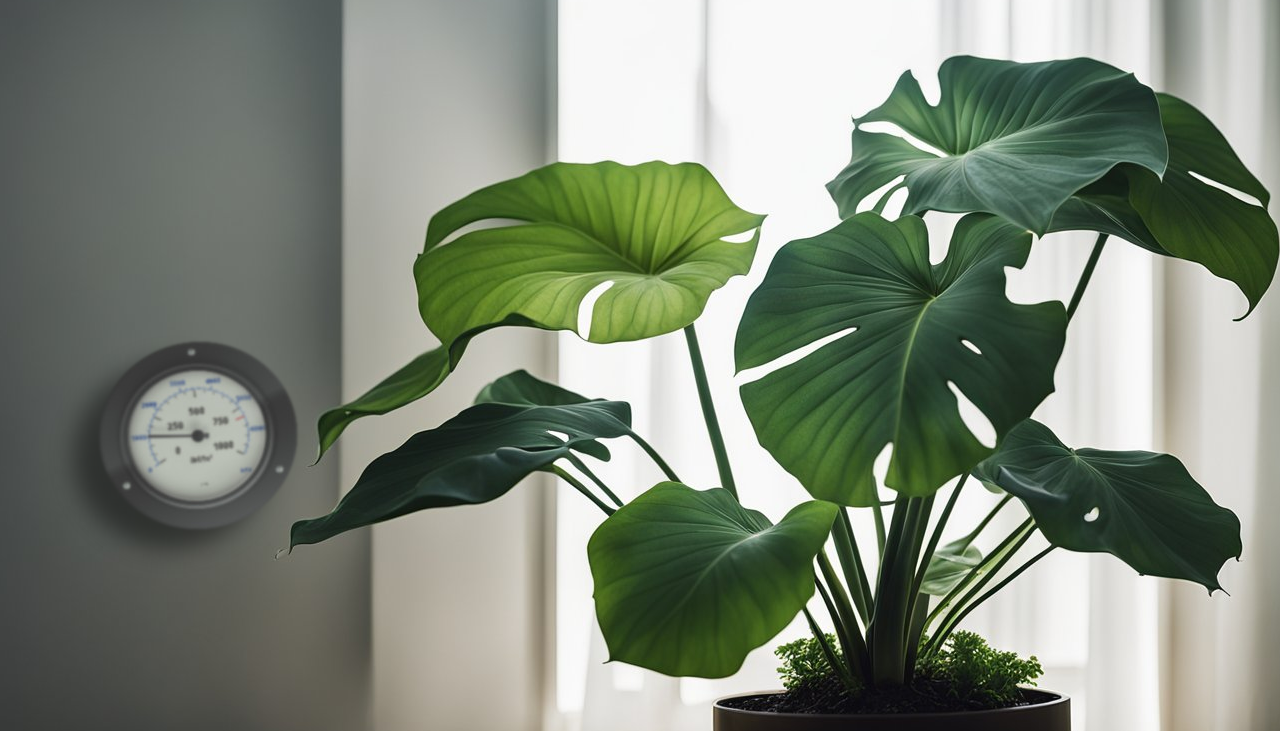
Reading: 150 psi
